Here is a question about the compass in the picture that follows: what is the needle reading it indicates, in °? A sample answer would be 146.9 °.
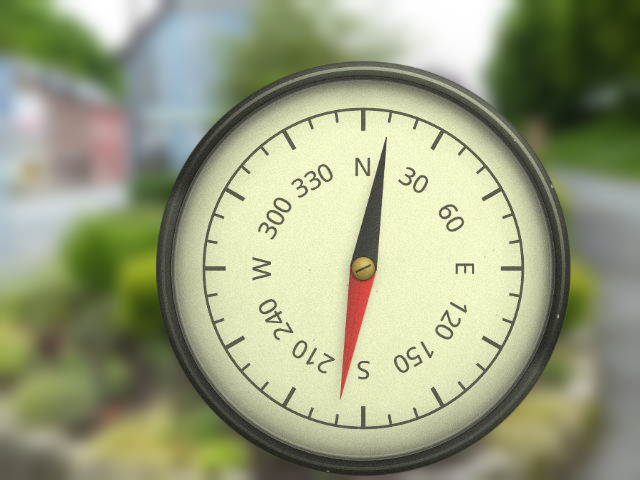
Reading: 190 °
